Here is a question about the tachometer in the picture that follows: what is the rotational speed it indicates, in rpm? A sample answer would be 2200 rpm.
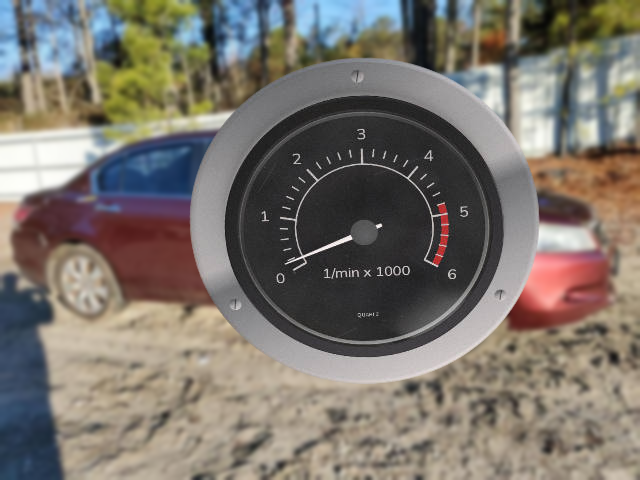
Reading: 200 rpm
